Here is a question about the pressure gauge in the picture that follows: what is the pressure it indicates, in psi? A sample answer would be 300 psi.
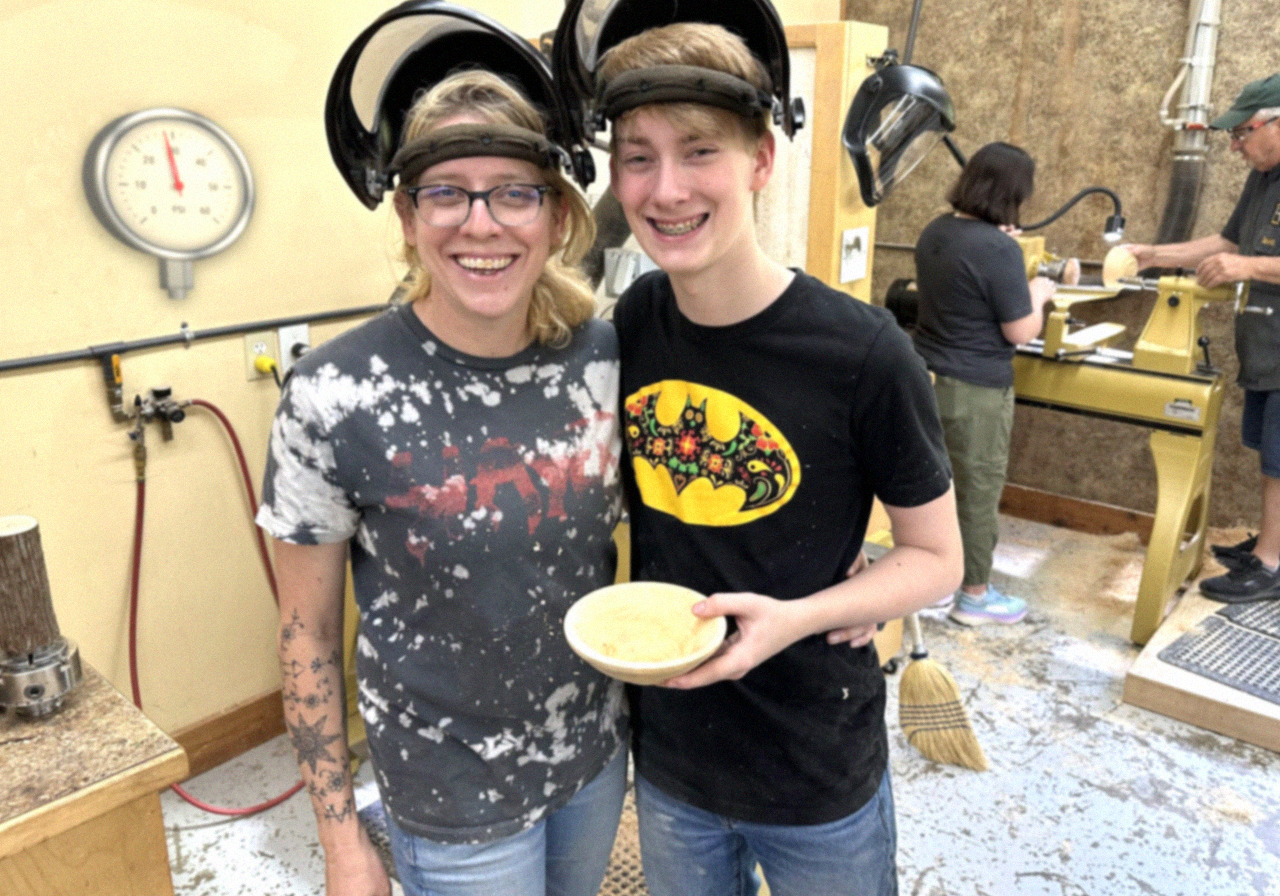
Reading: 28 psi
